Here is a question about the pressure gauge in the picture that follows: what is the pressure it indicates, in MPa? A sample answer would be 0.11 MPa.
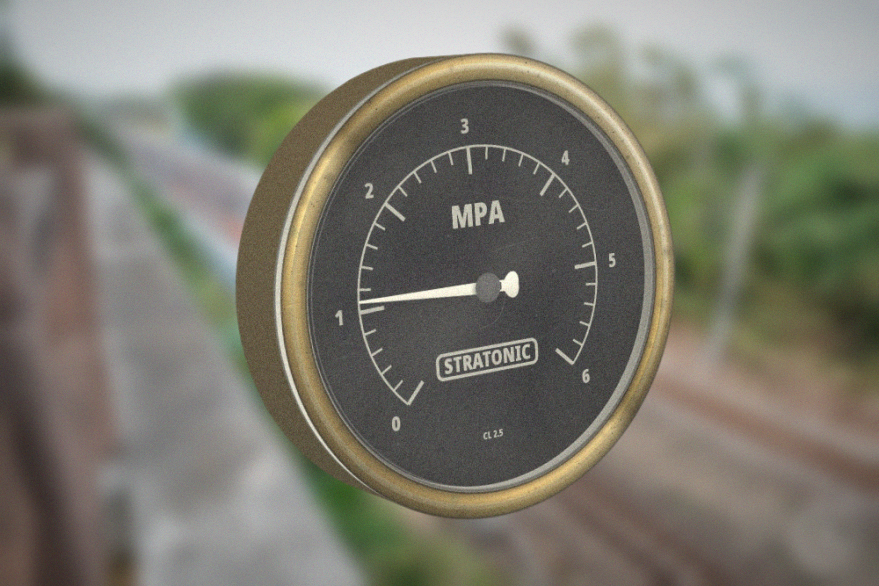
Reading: 1.1 MPa
